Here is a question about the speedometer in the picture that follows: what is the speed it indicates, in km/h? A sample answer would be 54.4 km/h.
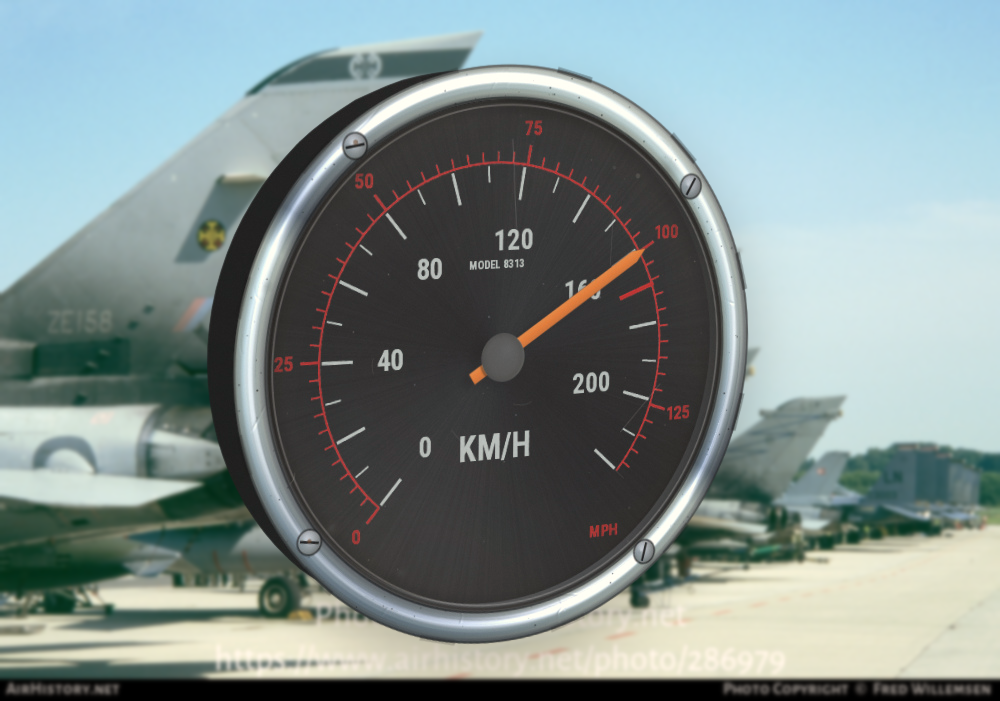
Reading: 160 km/h
